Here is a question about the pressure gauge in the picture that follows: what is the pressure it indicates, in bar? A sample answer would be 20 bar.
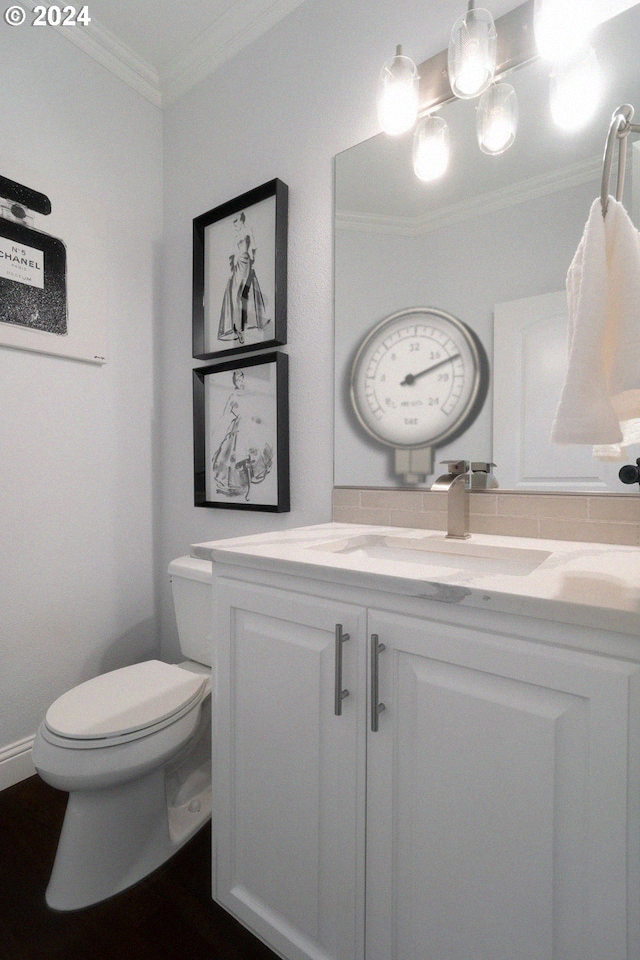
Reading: 18 bar
